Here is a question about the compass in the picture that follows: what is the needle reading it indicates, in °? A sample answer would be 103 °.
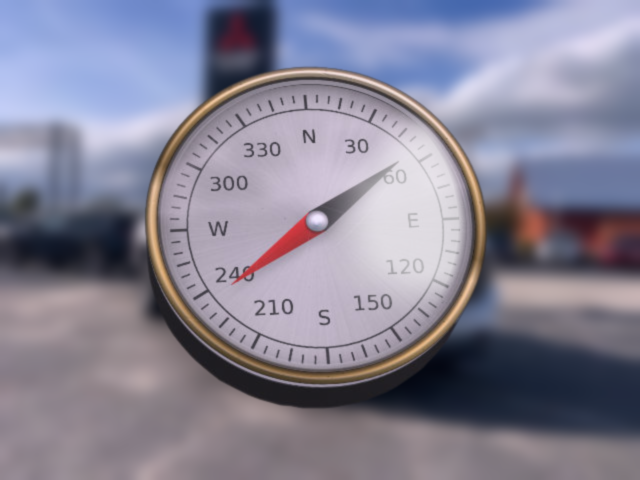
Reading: 235 °
